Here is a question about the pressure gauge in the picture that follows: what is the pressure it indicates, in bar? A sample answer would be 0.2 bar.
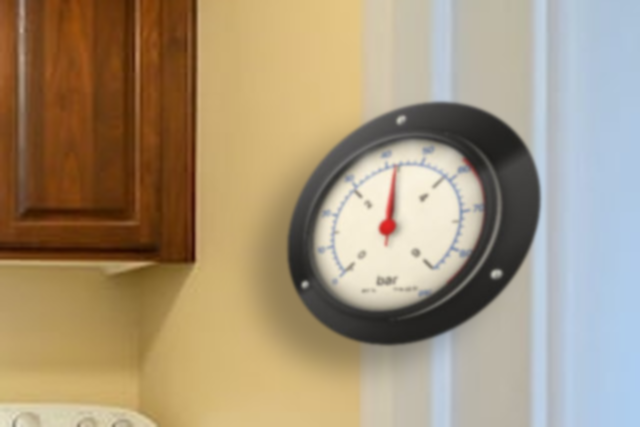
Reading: 3 bar
